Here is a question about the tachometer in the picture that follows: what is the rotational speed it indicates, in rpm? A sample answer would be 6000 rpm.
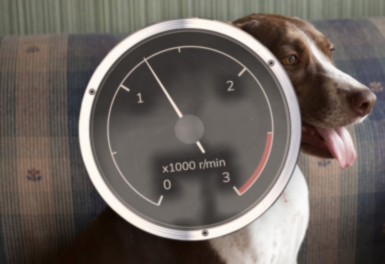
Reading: 1250 rpm
